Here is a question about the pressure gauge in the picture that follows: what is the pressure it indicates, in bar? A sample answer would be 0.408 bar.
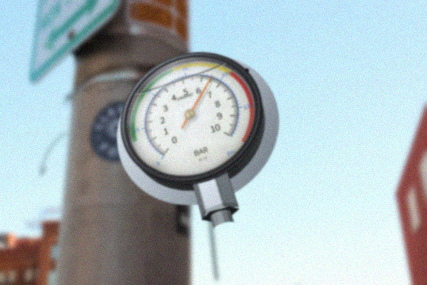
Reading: 6.5 bar
